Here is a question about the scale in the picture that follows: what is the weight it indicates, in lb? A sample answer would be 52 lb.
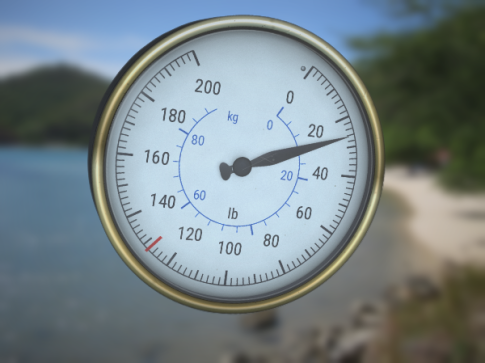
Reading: 26 lb
